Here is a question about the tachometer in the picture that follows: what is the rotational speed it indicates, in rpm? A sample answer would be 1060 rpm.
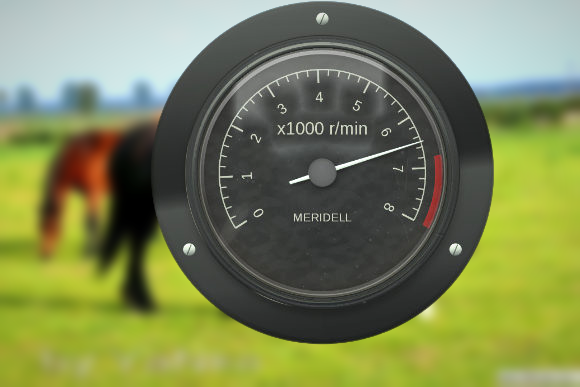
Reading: 6500 rpm
